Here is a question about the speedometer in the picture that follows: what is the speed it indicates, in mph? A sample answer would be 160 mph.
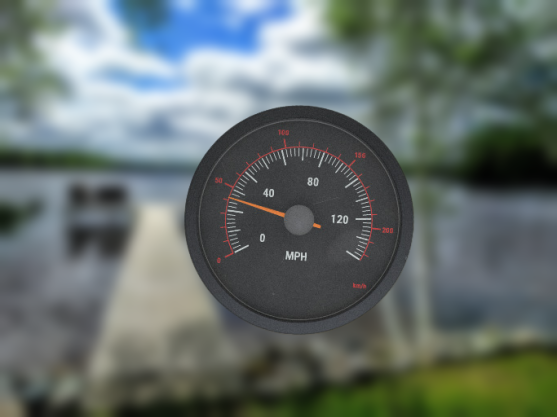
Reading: 26 mph
